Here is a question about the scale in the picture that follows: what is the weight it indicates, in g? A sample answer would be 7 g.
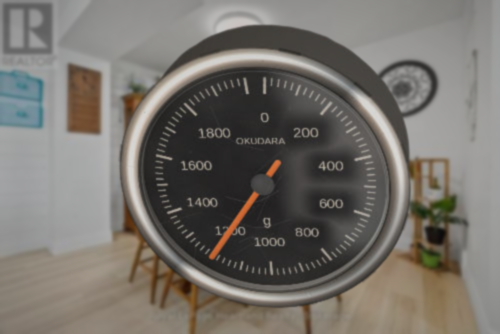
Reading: 1200 g
